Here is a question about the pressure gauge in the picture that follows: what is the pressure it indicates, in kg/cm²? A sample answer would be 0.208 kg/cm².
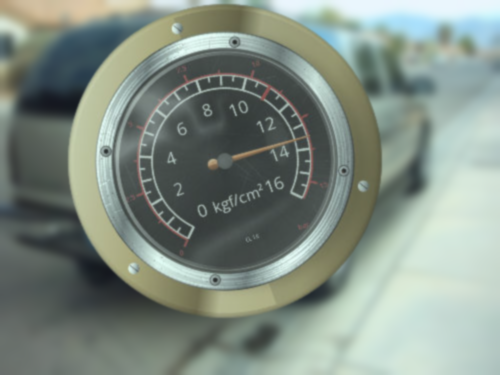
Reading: 13.5 kg/cm²
